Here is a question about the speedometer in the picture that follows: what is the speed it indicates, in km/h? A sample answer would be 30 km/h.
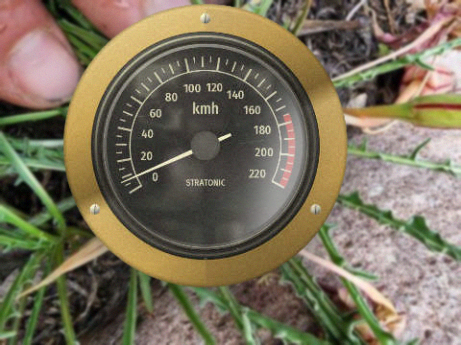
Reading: 7.5 km/h
